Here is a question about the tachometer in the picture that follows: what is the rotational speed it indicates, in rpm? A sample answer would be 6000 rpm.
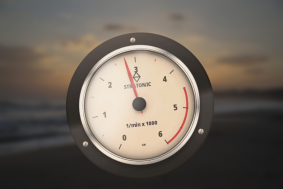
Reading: 2750 rpm
